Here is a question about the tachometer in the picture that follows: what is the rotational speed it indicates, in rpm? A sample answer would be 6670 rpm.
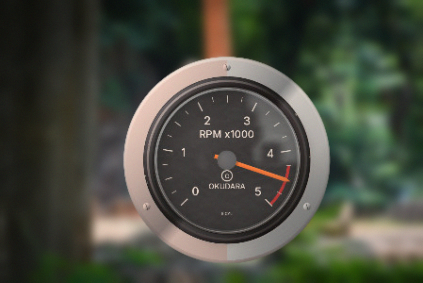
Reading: 4500 rpm
